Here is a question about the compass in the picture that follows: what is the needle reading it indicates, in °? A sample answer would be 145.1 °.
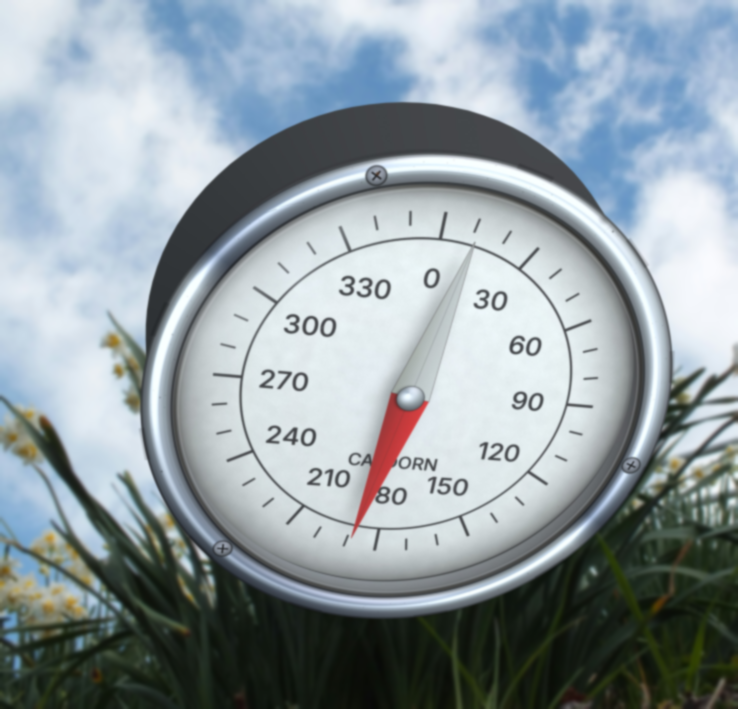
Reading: 190 °
